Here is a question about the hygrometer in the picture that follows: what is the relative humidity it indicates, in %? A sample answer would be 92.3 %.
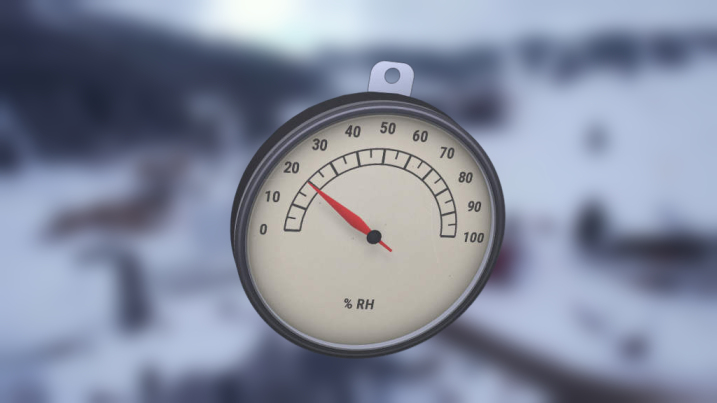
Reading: 20 %
